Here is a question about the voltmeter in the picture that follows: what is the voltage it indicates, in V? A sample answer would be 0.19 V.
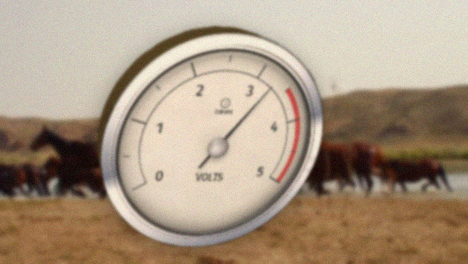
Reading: 3.25 V
